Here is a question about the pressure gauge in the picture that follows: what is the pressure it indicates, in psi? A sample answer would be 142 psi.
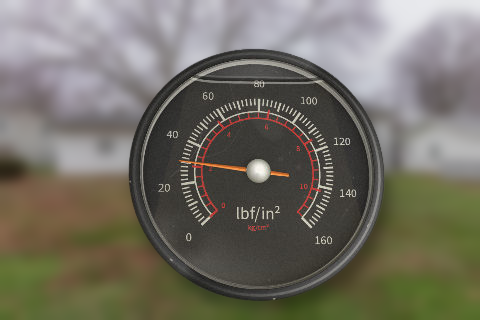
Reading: 30 psi
